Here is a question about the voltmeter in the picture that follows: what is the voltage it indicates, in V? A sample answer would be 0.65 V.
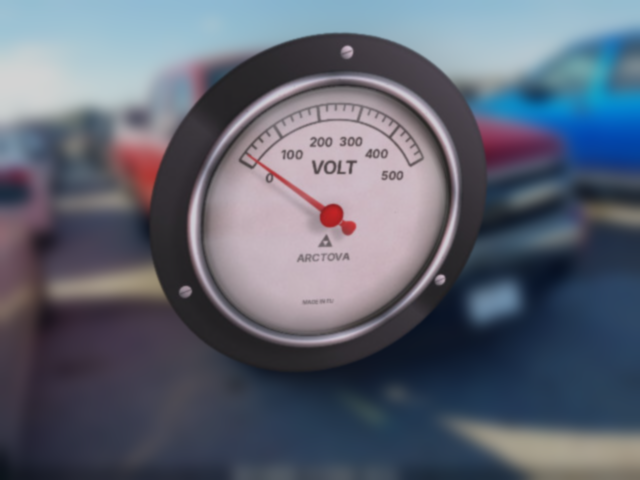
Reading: 20 V
